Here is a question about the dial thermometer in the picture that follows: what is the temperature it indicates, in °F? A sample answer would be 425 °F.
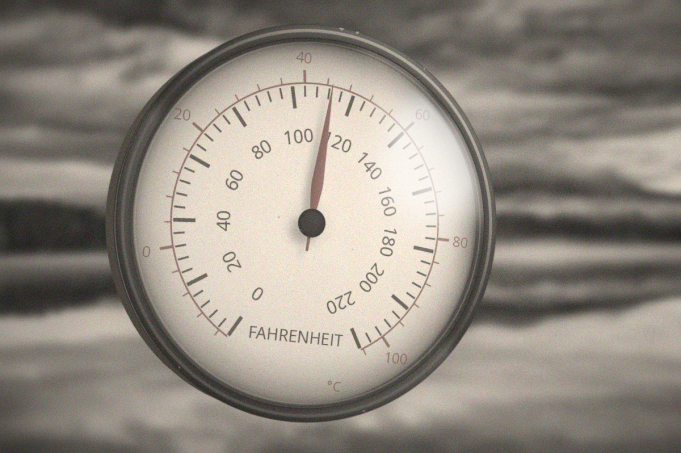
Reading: 112 °F
